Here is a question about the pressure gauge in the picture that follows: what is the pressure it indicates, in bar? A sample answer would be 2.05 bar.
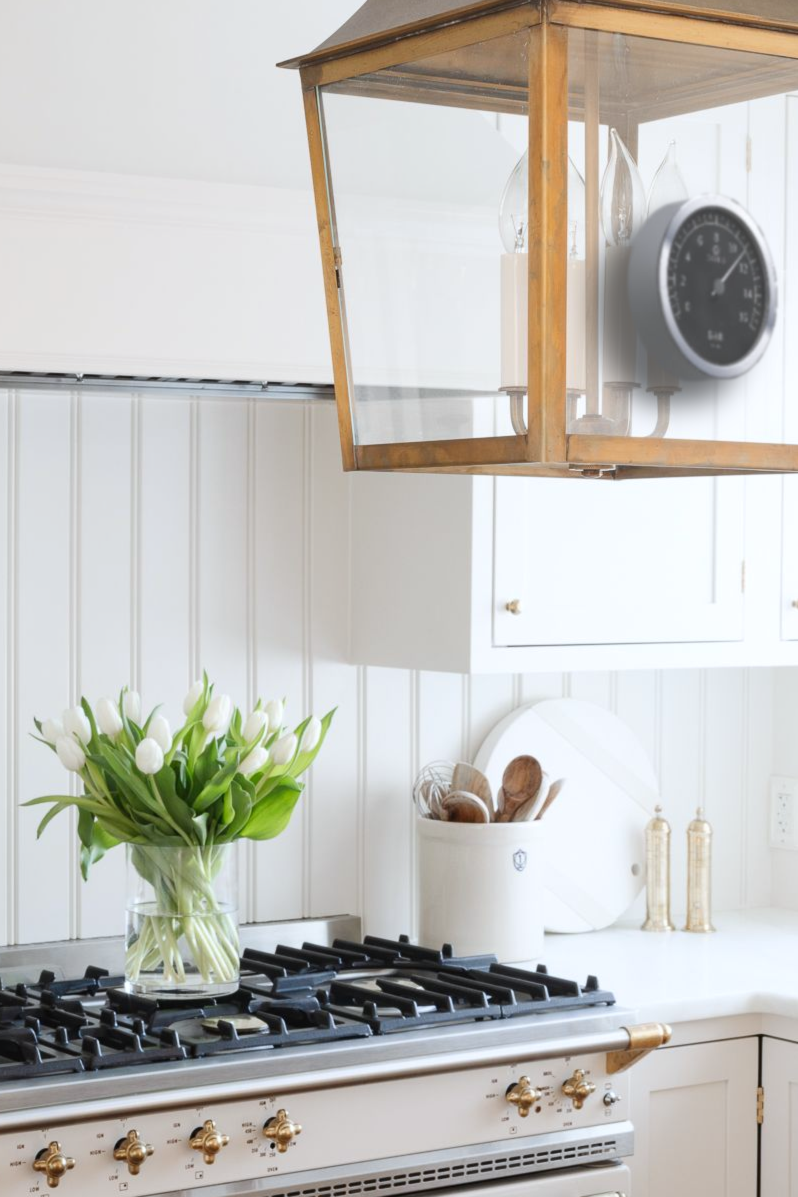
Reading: 11 bar
